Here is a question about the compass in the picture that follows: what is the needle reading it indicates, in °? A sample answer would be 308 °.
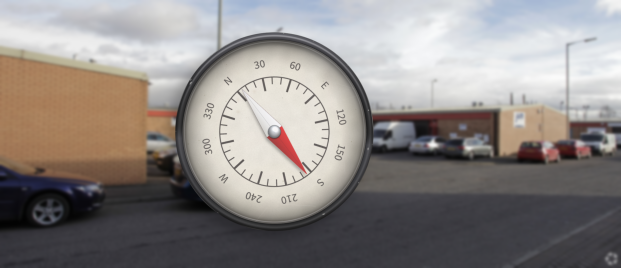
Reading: 185 °
